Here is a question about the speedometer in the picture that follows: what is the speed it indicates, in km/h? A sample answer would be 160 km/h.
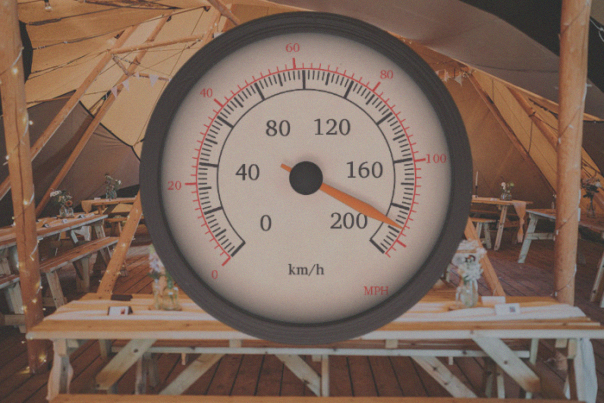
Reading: 188 km/h
